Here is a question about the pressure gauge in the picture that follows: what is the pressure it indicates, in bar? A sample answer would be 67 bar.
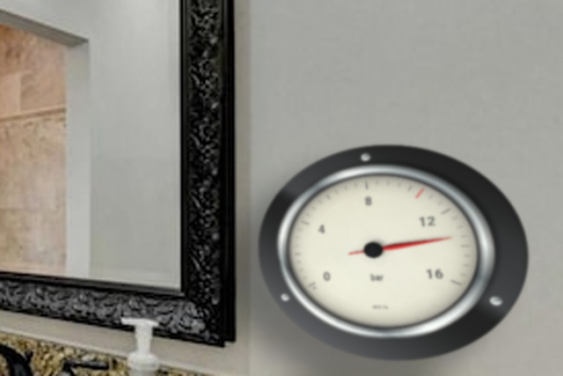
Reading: 13.5 bar
